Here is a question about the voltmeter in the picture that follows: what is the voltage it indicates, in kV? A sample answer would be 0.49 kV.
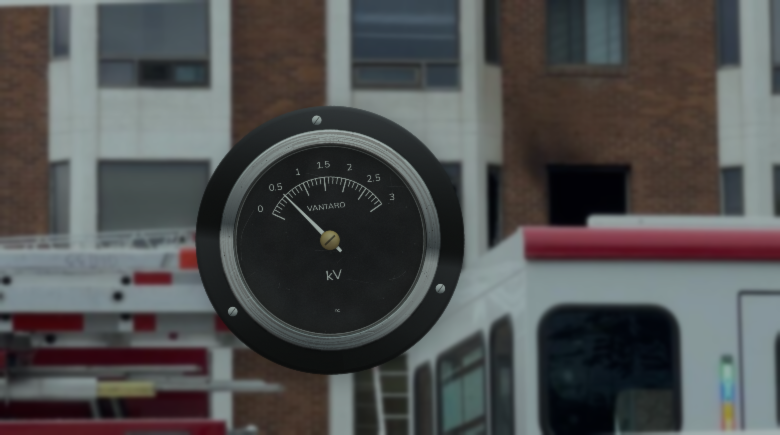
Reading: 0.5 kV
